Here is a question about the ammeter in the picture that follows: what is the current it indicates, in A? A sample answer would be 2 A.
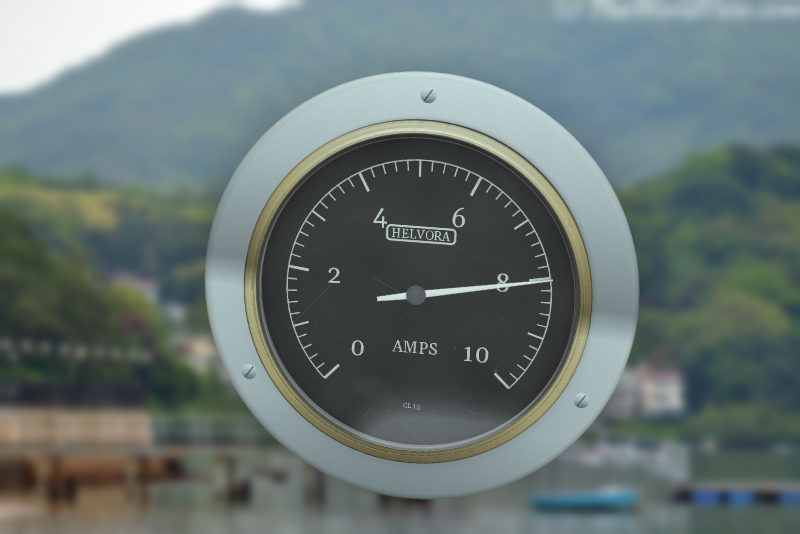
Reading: 8 A
